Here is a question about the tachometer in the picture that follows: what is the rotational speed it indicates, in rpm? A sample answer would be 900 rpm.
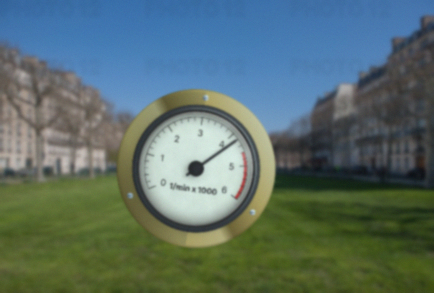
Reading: 4200 rpm
